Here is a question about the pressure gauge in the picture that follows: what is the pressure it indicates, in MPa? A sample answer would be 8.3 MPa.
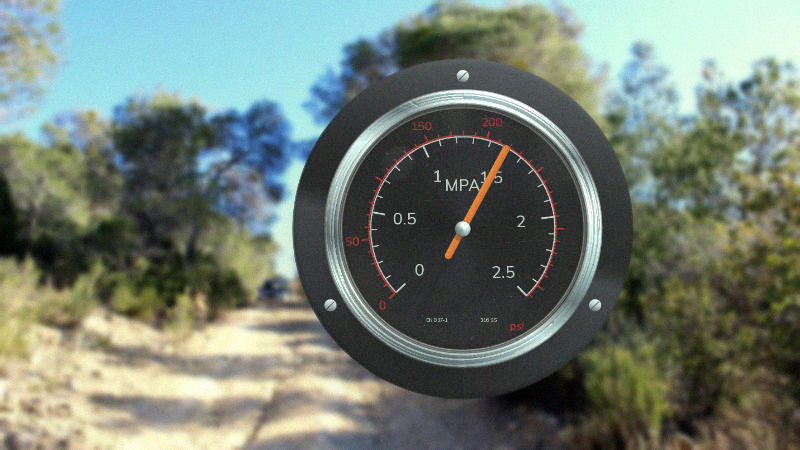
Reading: 1.5 MPa
